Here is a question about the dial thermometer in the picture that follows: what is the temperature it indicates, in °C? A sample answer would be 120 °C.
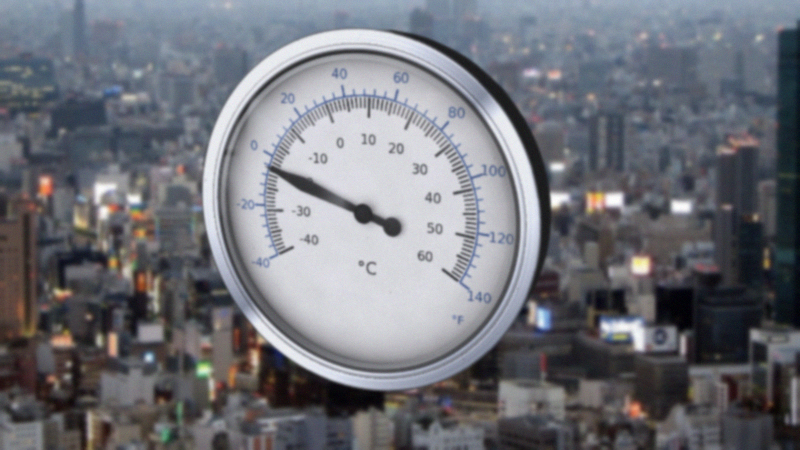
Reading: -20 °C
